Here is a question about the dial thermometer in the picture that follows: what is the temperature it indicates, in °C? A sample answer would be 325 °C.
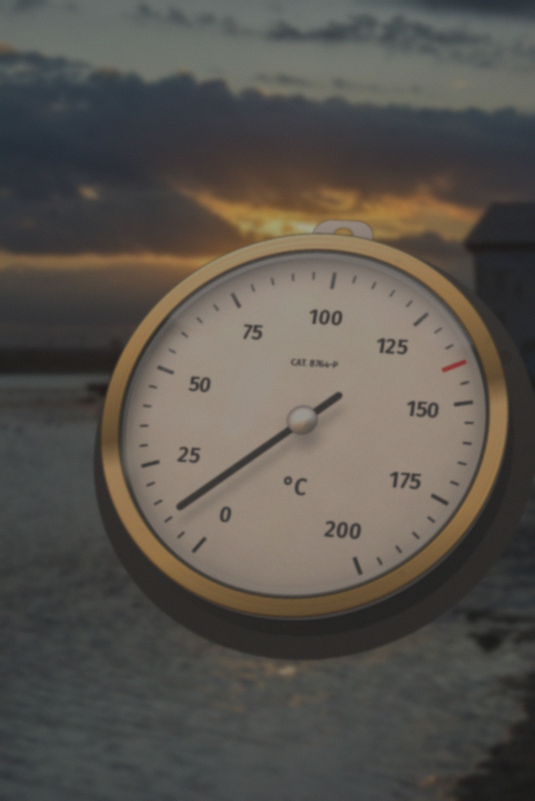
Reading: 10 °C
